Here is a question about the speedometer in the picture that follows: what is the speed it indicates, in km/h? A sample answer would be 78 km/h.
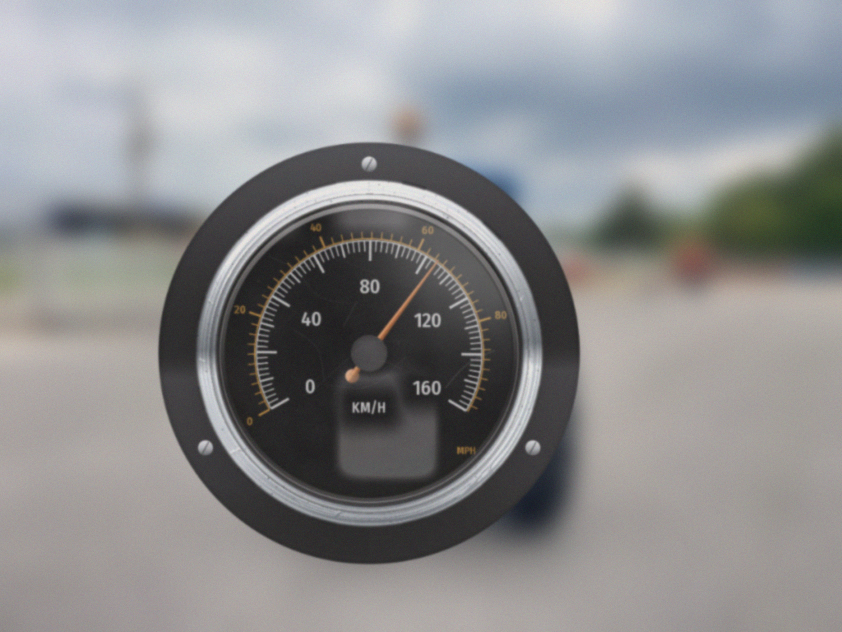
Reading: 104 km/h
